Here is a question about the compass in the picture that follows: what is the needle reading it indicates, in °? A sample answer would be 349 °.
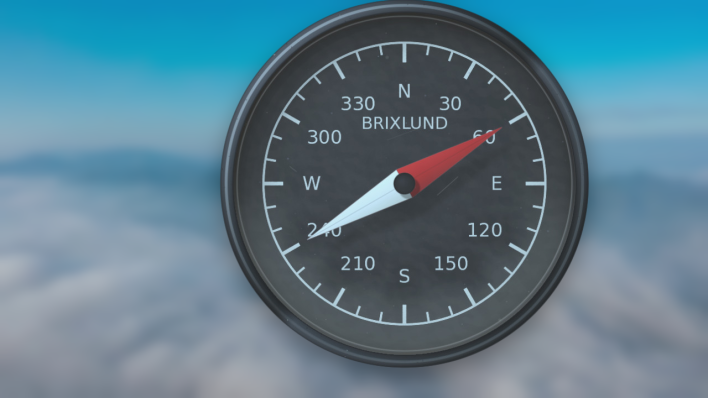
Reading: 60 °
